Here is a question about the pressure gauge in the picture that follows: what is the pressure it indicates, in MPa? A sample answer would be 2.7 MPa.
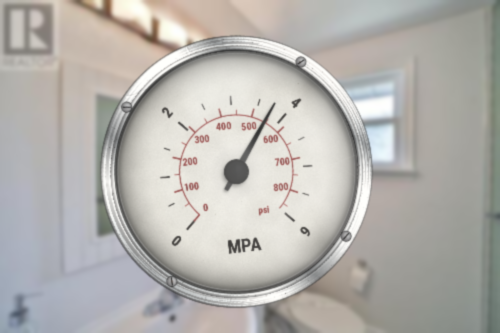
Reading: 3.75 MPa
